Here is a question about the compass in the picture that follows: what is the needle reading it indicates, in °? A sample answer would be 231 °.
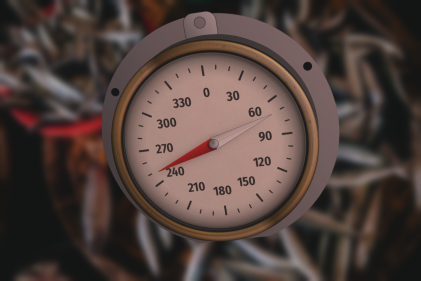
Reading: 250 °
